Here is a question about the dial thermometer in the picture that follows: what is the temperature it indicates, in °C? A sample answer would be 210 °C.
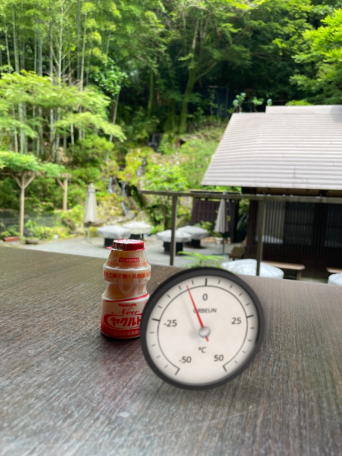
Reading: -7.5 °C
